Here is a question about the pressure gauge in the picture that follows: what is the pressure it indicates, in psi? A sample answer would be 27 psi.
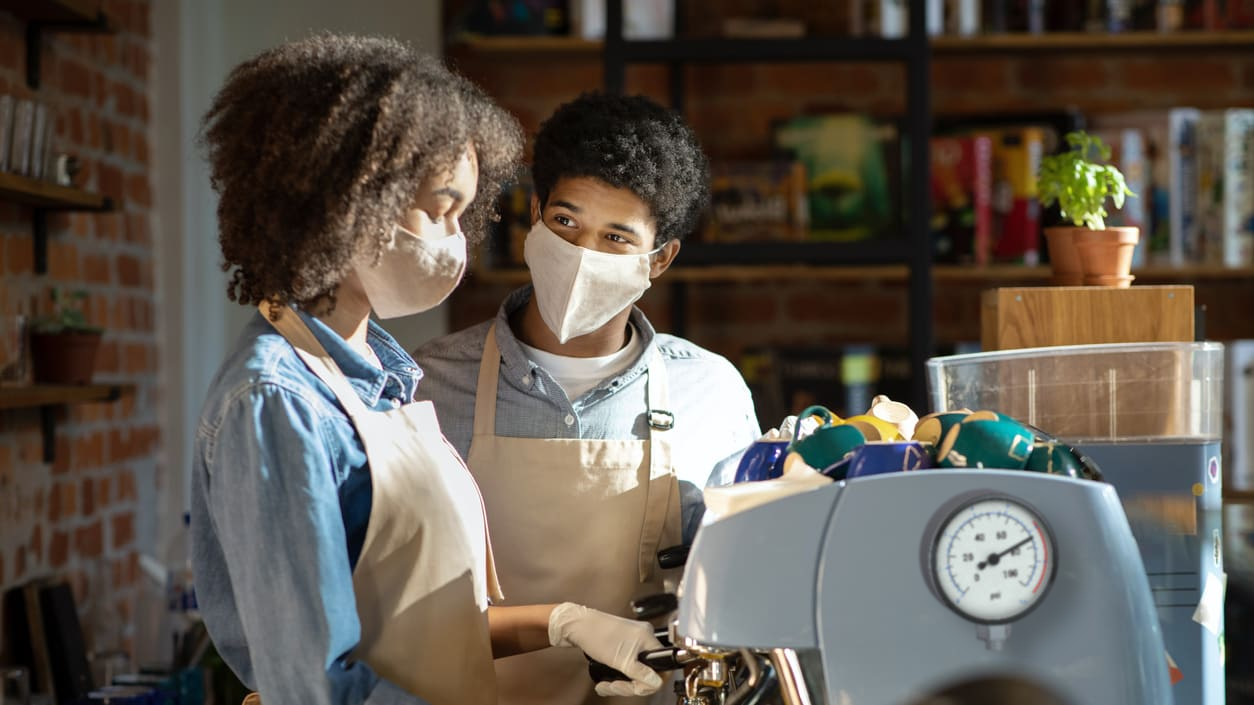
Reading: 75 psi
